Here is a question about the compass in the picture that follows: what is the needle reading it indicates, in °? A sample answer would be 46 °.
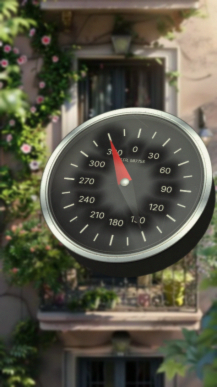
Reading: 330 °
